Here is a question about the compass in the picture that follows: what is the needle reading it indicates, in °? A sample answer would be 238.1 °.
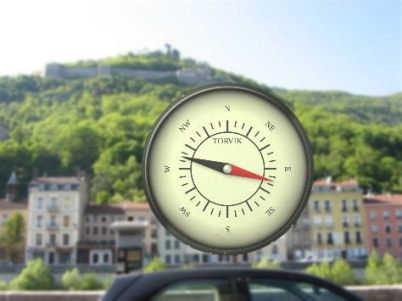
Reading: 105 °
